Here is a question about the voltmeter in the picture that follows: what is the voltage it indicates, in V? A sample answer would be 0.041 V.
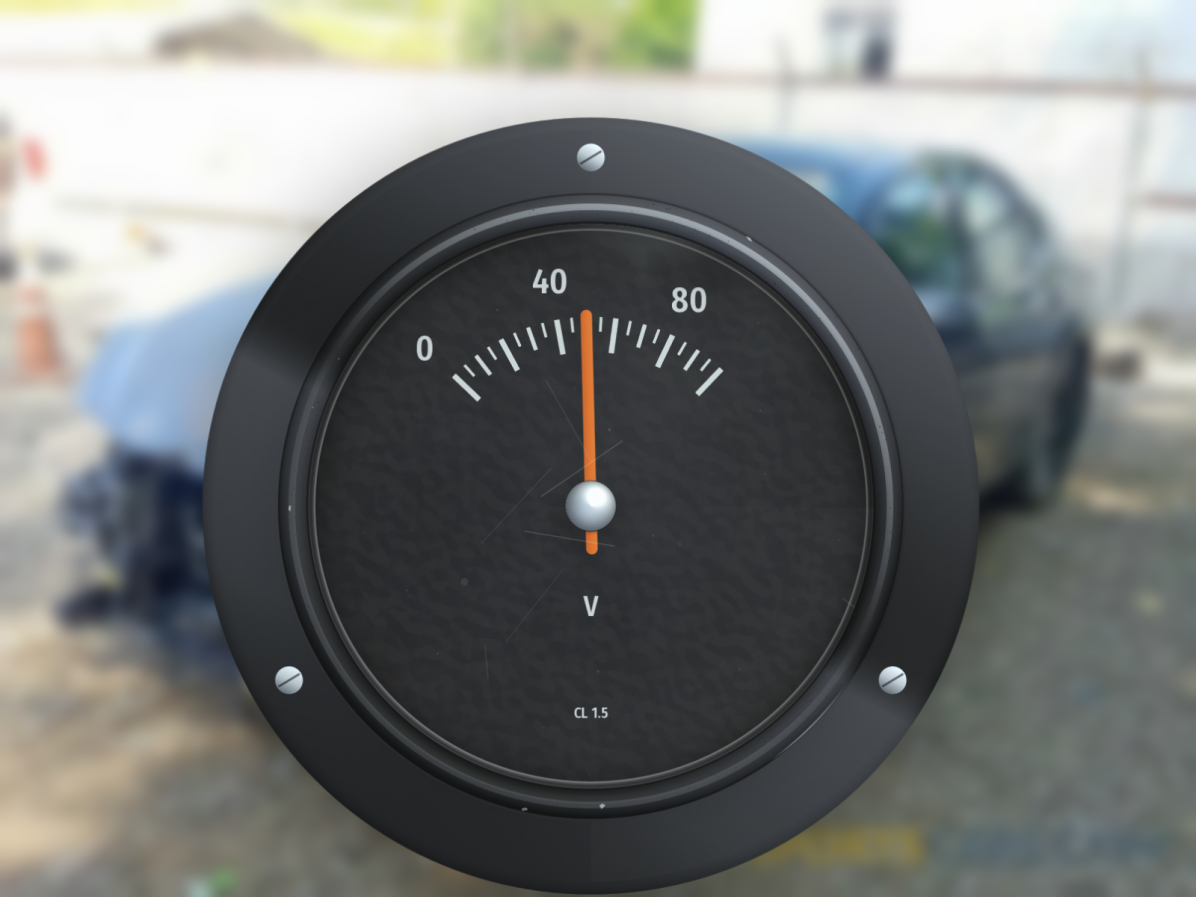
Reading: 50 V
